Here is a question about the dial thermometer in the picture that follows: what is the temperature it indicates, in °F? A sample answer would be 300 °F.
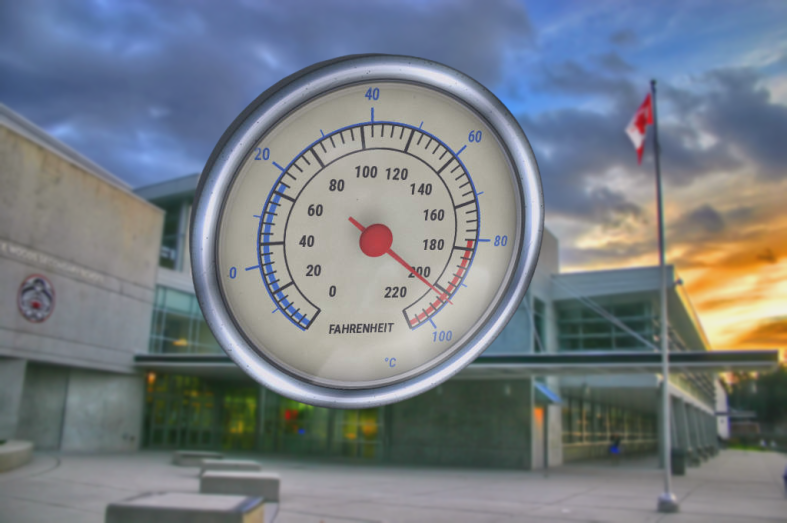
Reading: 202 °F
